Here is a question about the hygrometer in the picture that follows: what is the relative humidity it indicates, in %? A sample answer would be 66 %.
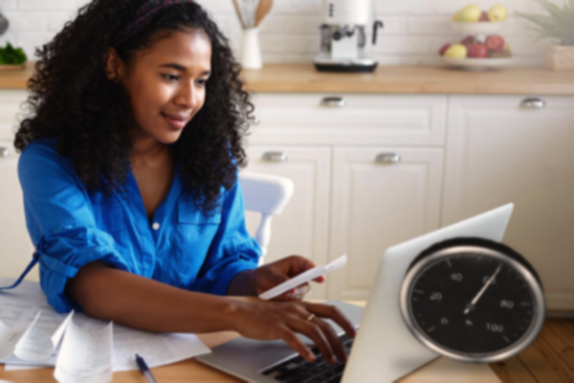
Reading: 60 %
